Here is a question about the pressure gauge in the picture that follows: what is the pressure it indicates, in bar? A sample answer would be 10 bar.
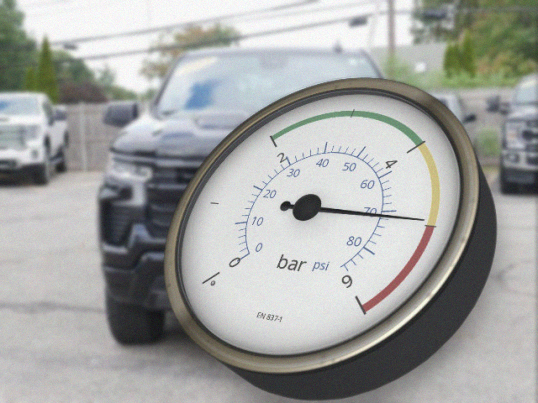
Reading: 5 bar
